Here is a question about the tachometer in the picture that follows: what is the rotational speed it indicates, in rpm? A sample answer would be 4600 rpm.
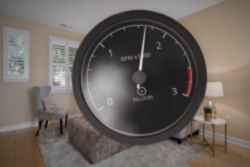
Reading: 1700 rpm
